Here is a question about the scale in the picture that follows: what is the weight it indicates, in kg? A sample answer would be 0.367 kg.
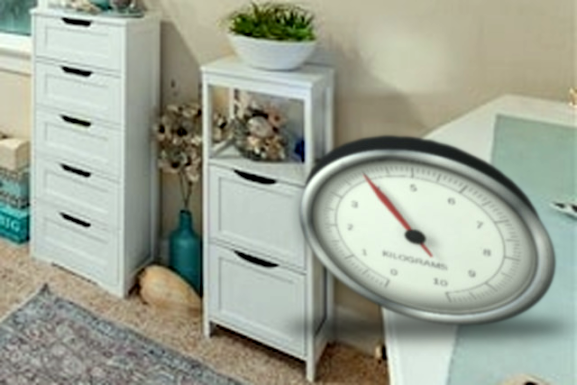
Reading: 4 kg
